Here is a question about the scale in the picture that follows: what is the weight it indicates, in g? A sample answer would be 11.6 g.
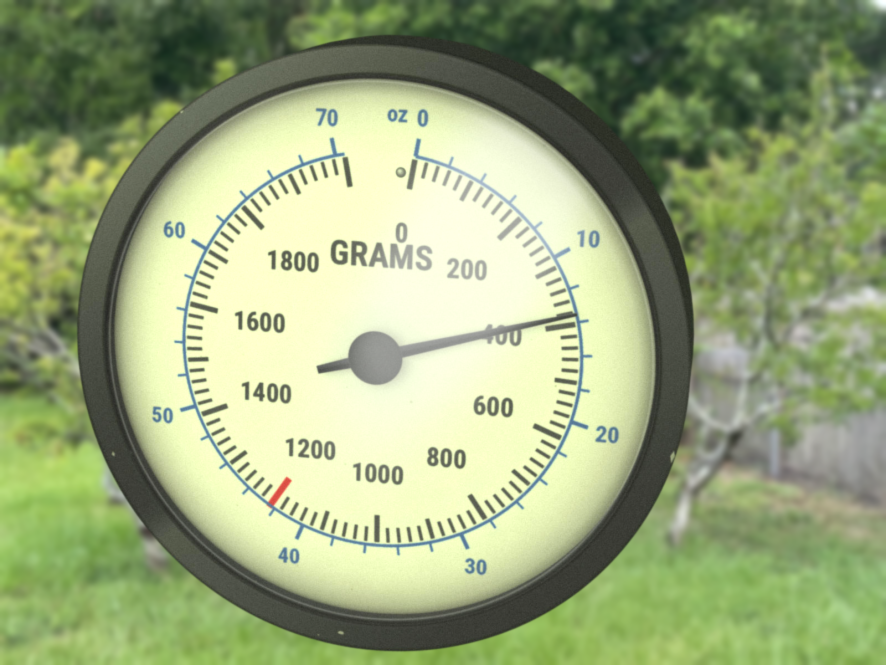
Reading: 380 g
